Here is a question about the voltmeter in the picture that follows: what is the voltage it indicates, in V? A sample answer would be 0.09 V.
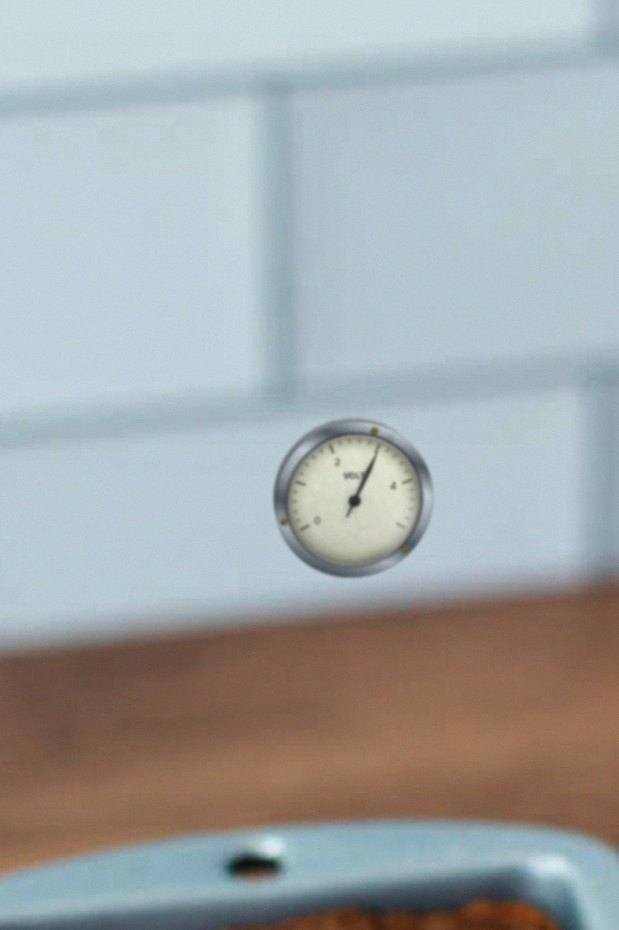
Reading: 3 V
